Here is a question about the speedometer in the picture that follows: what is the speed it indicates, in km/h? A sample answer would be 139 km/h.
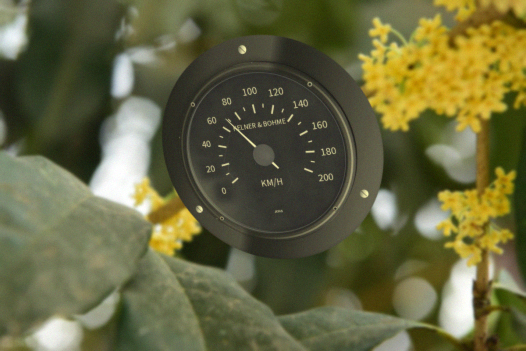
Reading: 70 km/h
